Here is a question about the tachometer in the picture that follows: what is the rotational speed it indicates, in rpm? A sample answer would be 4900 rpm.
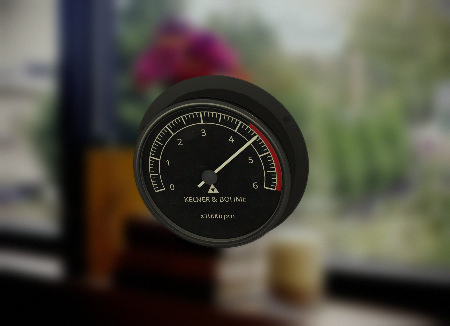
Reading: 4500 rpm
